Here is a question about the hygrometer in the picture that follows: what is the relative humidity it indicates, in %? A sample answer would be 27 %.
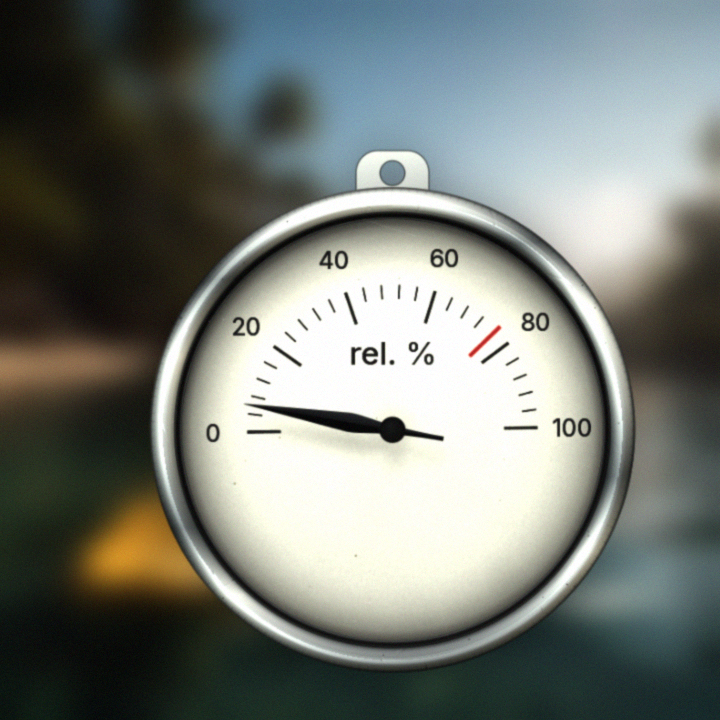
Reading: 6 %
